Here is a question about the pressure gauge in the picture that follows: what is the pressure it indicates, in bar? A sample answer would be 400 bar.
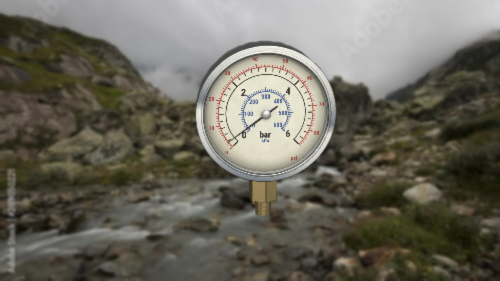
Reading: 0.2 bar
